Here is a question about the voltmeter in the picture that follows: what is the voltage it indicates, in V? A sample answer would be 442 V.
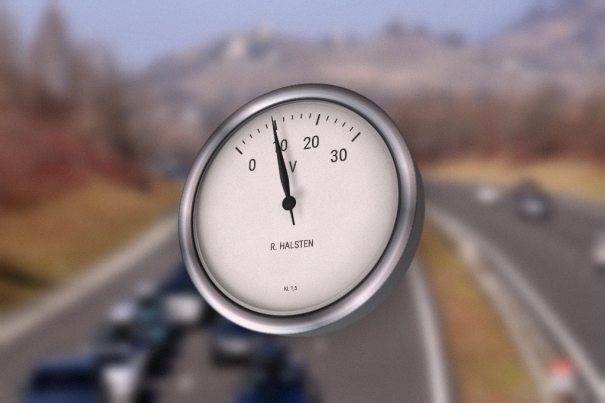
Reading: 10 V
